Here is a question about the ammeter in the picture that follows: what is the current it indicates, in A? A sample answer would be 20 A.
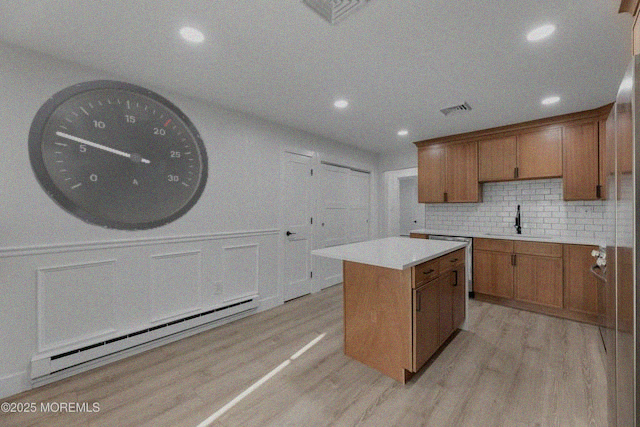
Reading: 6 A
